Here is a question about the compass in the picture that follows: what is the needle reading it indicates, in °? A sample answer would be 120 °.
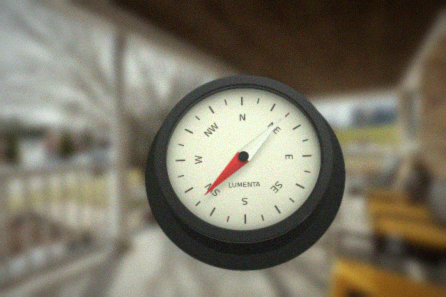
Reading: 225 °
